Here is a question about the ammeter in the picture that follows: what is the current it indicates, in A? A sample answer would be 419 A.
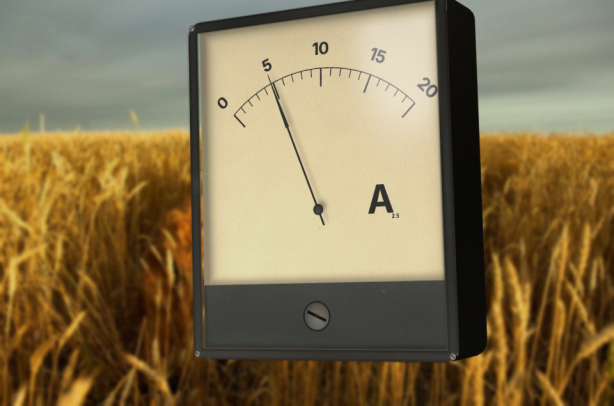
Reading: 5 A
